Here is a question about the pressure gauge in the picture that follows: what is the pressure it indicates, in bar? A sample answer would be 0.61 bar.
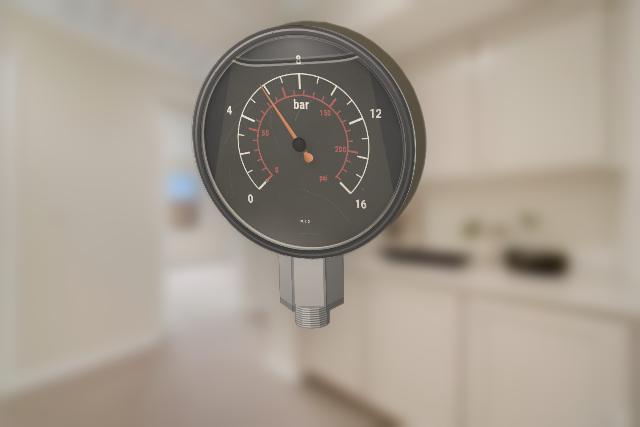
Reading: 6 bar
